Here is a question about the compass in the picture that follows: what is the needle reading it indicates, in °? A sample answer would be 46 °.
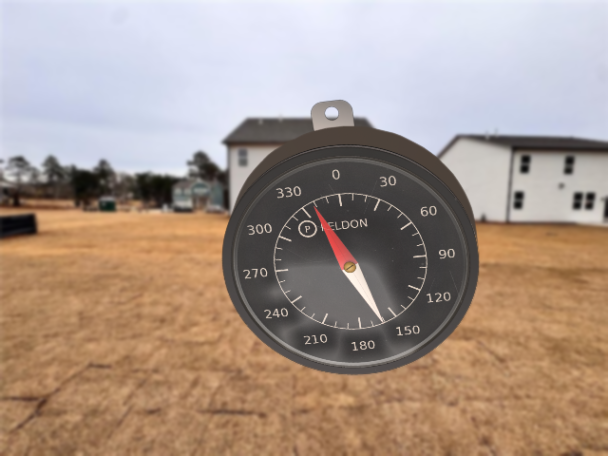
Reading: 340 °
